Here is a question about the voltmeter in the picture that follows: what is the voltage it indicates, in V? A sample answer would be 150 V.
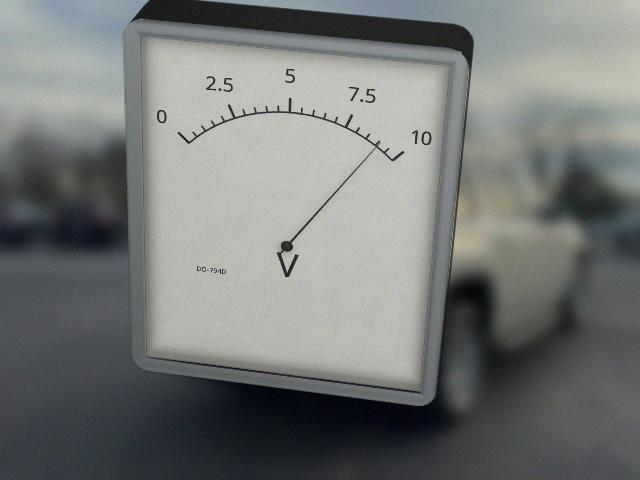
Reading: 9 V
